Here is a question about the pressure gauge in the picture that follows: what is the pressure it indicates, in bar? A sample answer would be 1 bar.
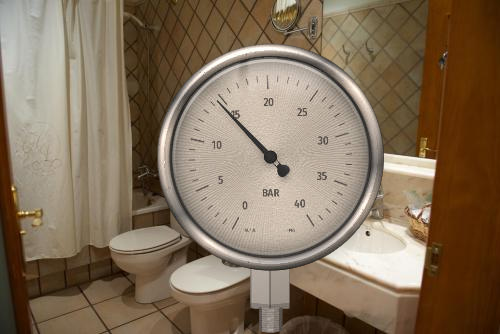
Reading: 14.5 bar
